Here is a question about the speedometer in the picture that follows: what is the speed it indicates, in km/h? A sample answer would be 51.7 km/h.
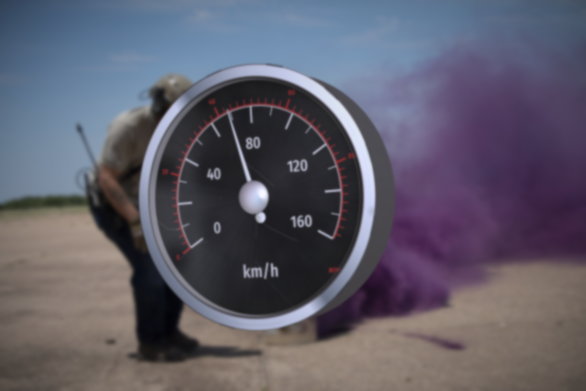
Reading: 70 km/h
